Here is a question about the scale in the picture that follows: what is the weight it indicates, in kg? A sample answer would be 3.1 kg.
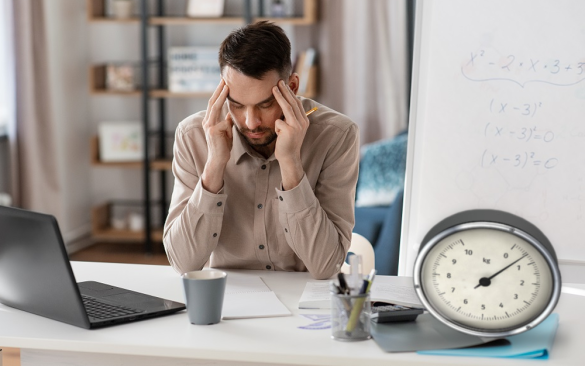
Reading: 0.5 kg
